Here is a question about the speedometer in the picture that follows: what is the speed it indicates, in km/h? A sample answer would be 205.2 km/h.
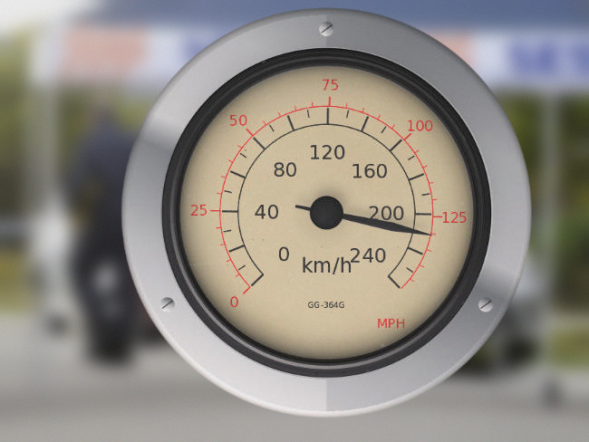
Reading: 210 km/h
